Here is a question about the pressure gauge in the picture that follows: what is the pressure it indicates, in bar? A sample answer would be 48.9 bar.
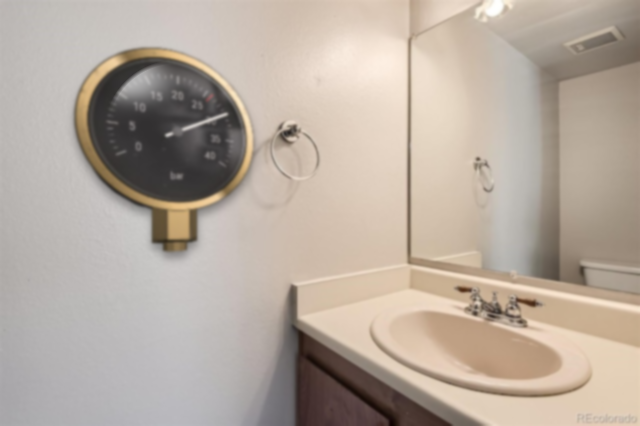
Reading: 30 bar
